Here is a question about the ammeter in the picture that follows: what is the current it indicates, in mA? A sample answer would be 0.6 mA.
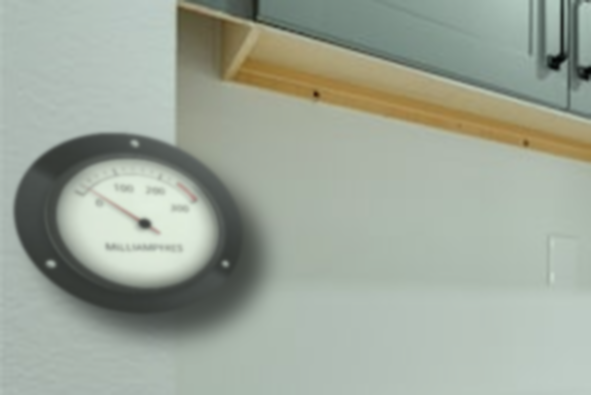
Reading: 20 mA
